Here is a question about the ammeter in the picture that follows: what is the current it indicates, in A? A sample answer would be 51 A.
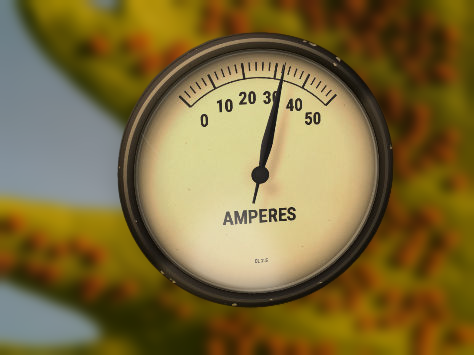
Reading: 32 A
